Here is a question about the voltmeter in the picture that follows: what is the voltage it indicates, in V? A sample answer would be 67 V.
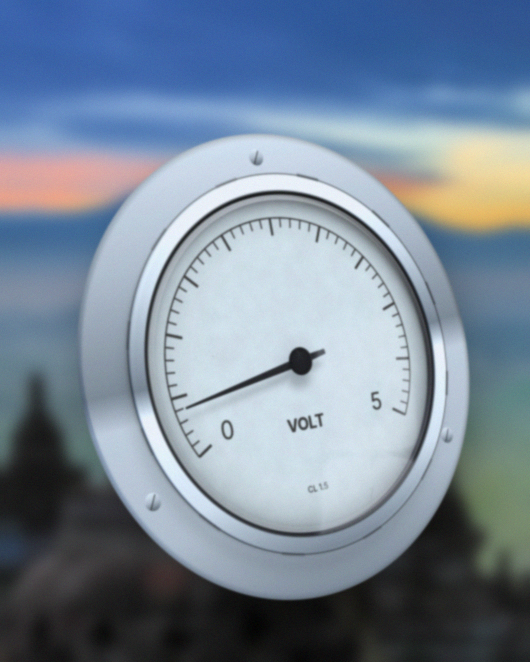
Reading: 0.4 V
